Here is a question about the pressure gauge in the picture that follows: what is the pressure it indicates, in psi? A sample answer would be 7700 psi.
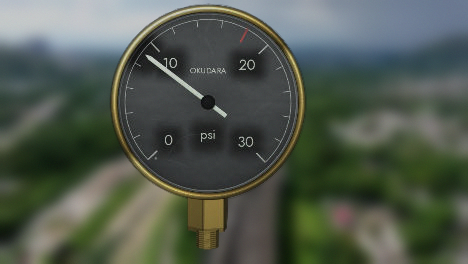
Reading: 9 psi
